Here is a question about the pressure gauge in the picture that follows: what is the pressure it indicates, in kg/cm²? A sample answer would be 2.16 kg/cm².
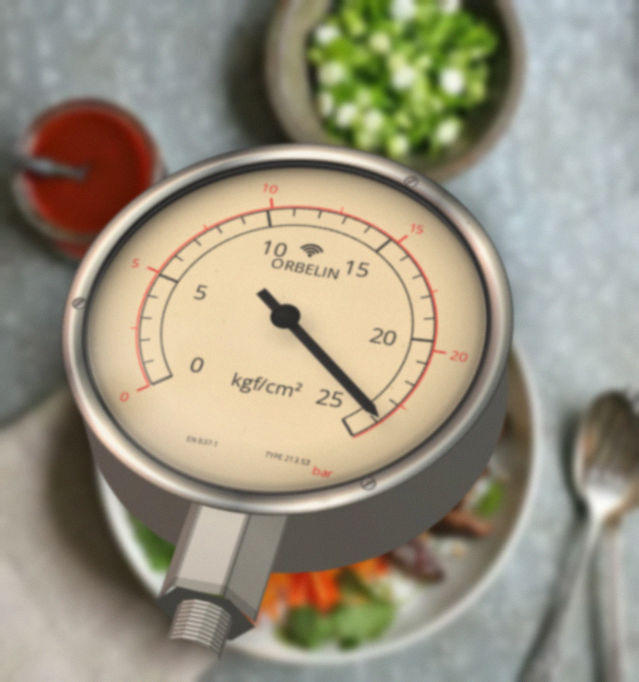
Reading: 24 kg/cm²
